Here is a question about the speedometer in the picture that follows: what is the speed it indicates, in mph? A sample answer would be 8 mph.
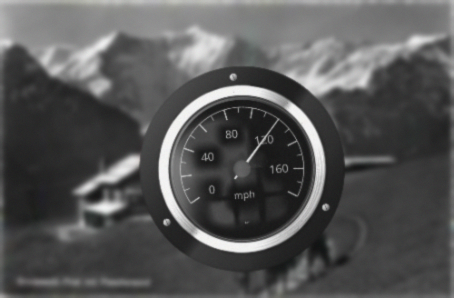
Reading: 120 mph
